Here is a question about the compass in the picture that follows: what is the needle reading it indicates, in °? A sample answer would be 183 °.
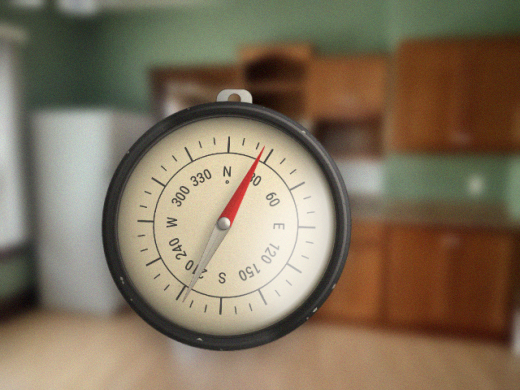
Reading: 25 °
